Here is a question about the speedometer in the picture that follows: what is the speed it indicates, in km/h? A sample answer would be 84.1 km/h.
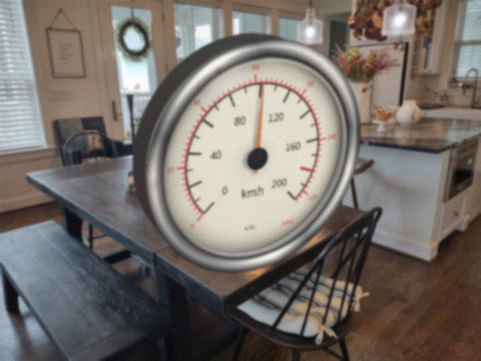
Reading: 100 km/h
